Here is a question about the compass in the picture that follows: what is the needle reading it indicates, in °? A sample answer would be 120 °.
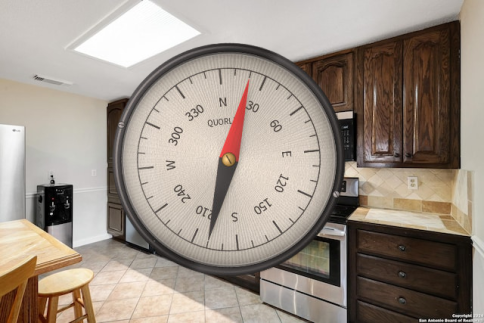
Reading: 20 °
